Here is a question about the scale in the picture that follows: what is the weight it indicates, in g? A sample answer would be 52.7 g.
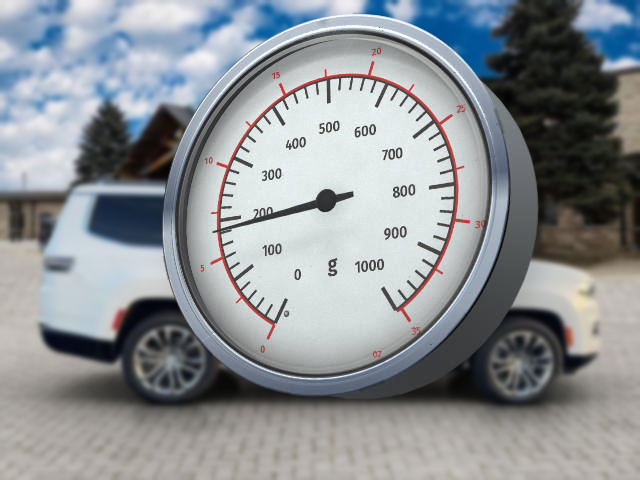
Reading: 180 g
